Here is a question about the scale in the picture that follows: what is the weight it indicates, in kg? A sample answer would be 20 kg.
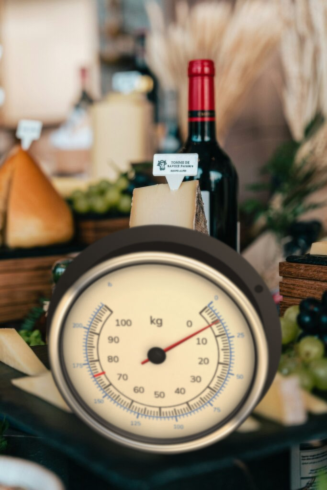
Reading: 5 kg
